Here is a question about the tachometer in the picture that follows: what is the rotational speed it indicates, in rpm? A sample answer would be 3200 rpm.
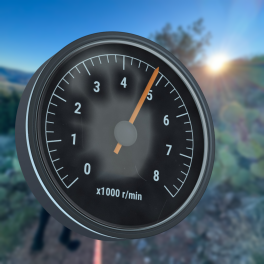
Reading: 4800 rpm
